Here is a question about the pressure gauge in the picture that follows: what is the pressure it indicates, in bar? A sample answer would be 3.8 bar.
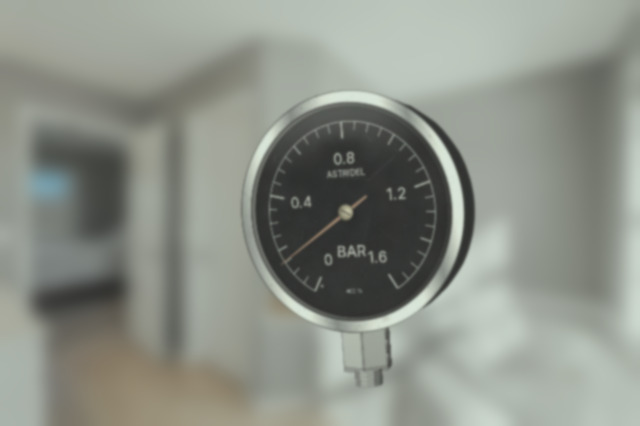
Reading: 0.15 bar
